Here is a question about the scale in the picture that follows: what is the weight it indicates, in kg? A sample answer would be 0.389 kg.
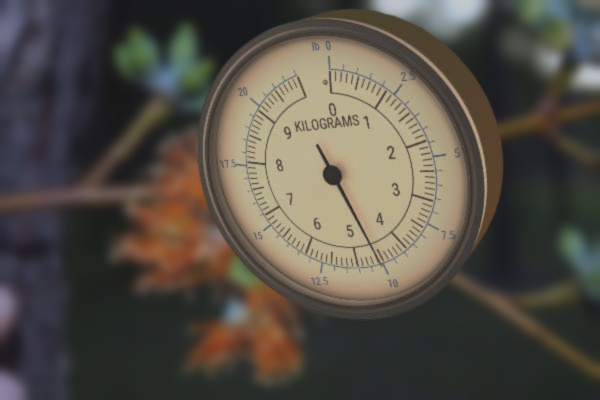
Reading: 4.5 kg
